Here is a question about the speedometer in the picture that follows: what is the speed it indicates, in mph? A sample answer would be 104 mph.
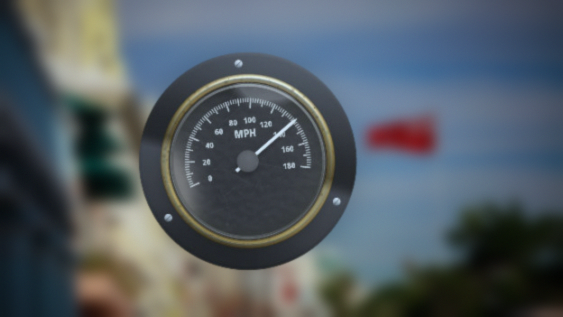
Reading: 140 mph
